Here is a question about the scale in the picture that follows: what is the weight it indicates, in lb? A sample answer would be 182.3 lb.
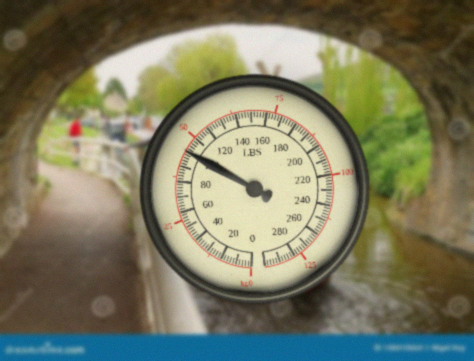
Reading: 100 lb
